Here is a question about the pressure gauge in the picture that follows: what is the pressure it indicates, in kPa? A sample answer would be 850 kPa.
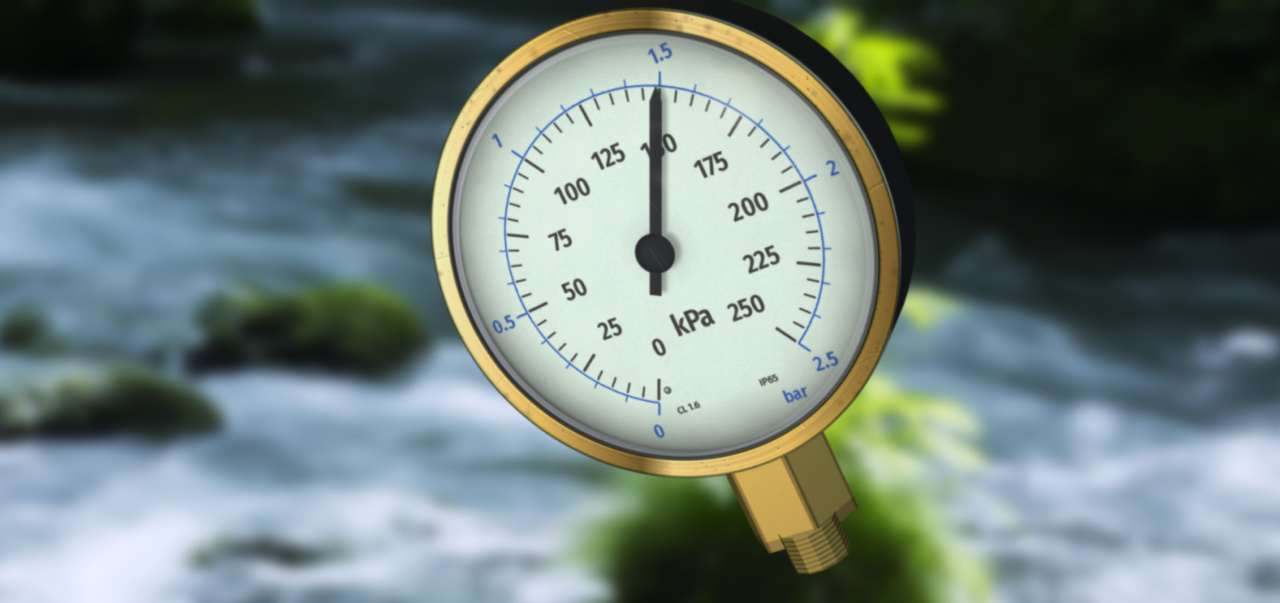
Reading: 150 kPa
